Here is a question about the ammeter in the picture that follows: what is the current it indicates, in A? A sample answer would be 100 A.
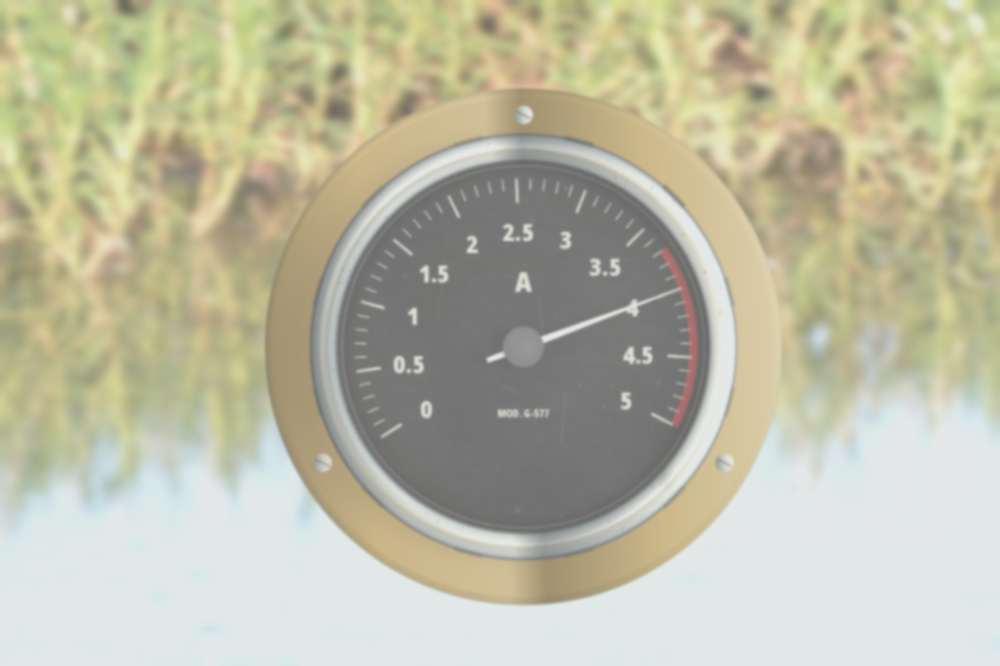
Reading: 4 A
